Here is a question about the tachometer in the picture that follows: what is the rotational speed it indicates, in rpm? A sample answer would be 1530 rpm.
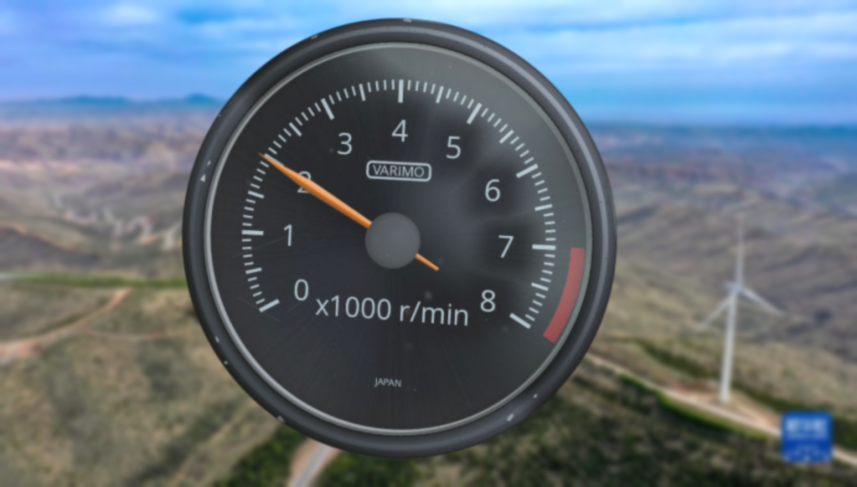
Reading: 2000 rpm
